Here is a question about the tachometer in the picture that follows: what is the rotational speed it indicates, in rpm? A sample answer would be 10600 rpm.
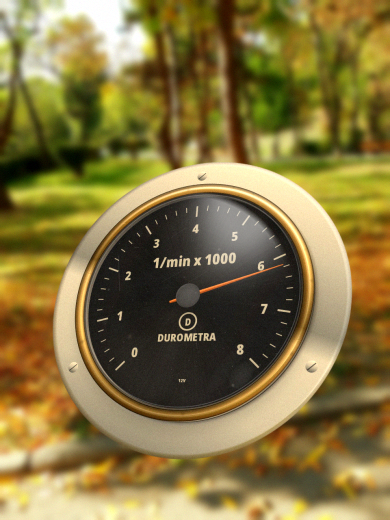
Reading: 6200 rpm
